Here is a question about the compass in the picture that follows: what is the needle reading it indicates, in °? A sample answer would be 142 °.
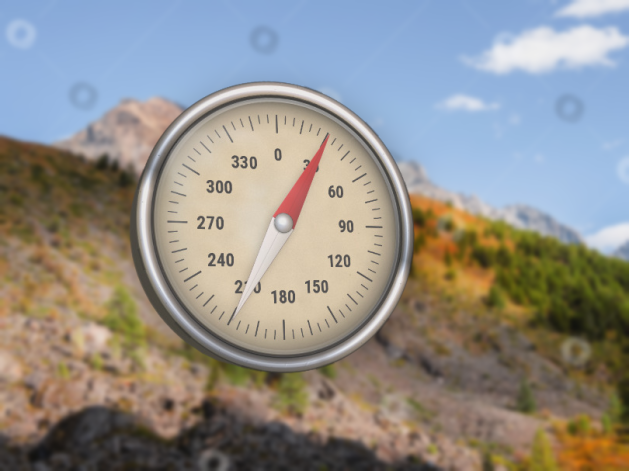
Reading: 30 °
